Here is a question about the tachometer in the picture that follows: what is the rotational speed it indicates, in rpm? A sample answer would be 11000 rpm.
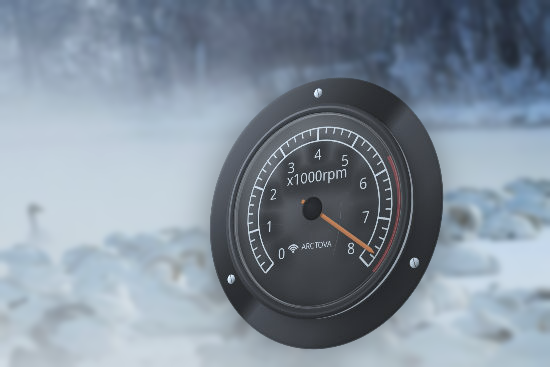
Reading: 7700 rpm
